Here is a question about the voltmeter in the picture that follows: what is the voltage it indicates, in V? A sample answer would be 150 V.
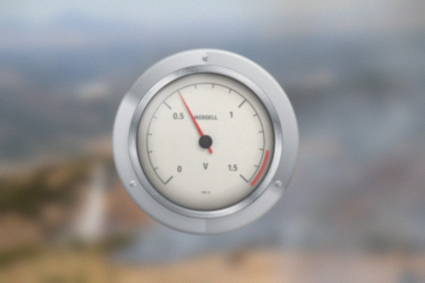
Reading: 0.6 V
